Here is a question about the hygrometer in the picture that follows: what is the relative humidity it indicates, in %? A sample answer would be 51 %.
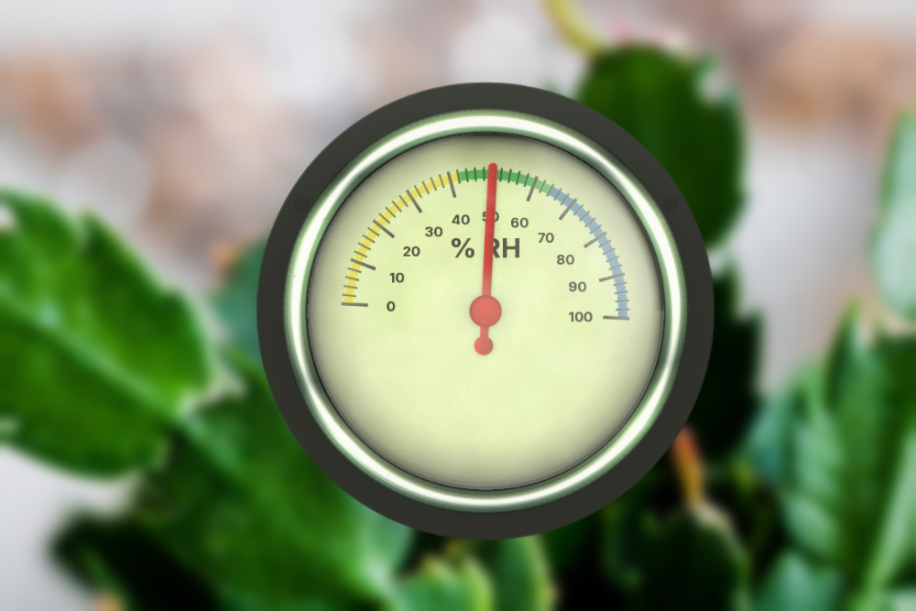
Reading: 50 %
